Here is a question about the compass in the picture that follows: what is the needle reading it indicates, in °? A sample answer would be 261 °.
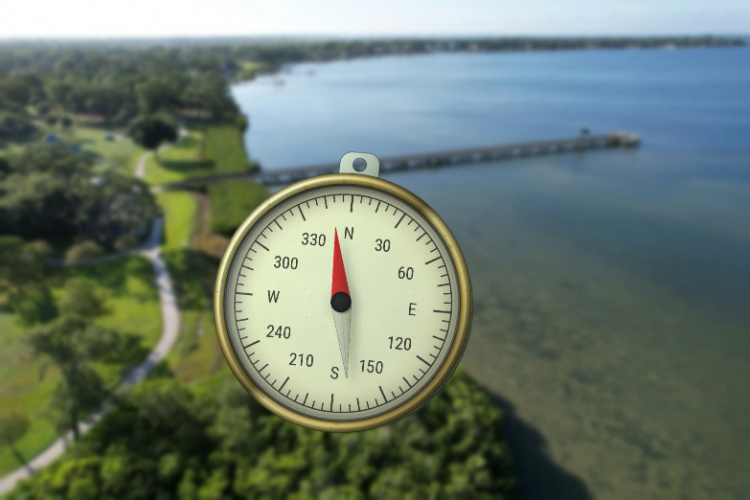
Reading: 350 °
